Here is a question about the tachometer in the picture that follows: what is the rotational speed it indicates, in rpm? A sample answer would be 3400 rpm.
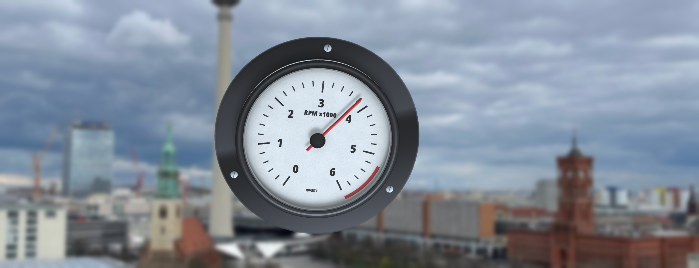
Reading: 3800 rpm
